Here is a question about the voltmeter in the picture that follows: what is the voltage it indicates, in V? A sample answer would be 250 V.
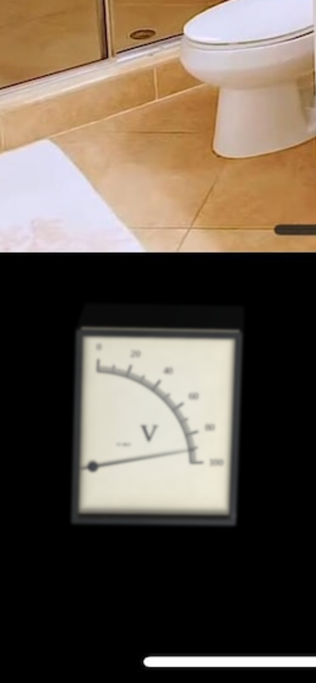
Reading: 90 V
